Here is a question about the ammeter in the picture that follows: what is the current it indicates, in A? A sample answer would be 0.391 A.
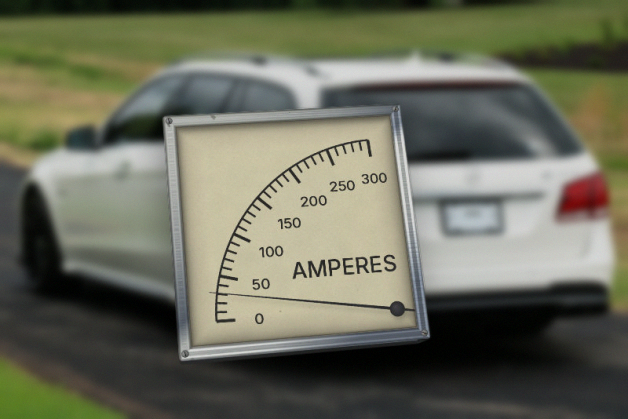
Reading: 30 A
